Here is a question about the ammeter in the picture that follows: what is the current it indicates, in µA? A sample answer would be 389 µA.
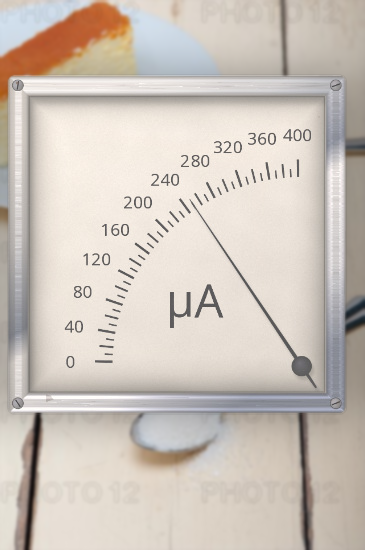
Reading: 250 µA
